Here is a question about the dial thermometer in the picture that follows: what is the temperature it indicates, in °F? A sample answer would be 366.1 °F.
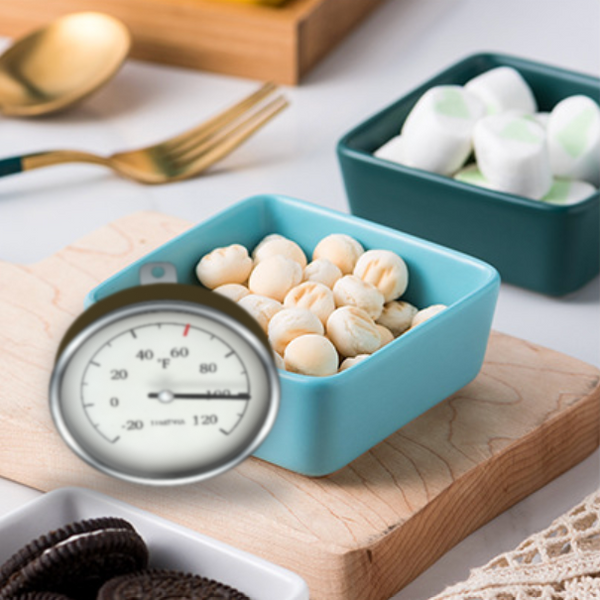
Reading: 100 °F
